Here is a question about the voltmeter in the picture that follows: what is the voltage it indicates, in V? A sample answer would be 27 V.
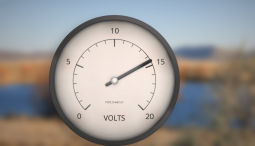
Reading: 14.5 V
